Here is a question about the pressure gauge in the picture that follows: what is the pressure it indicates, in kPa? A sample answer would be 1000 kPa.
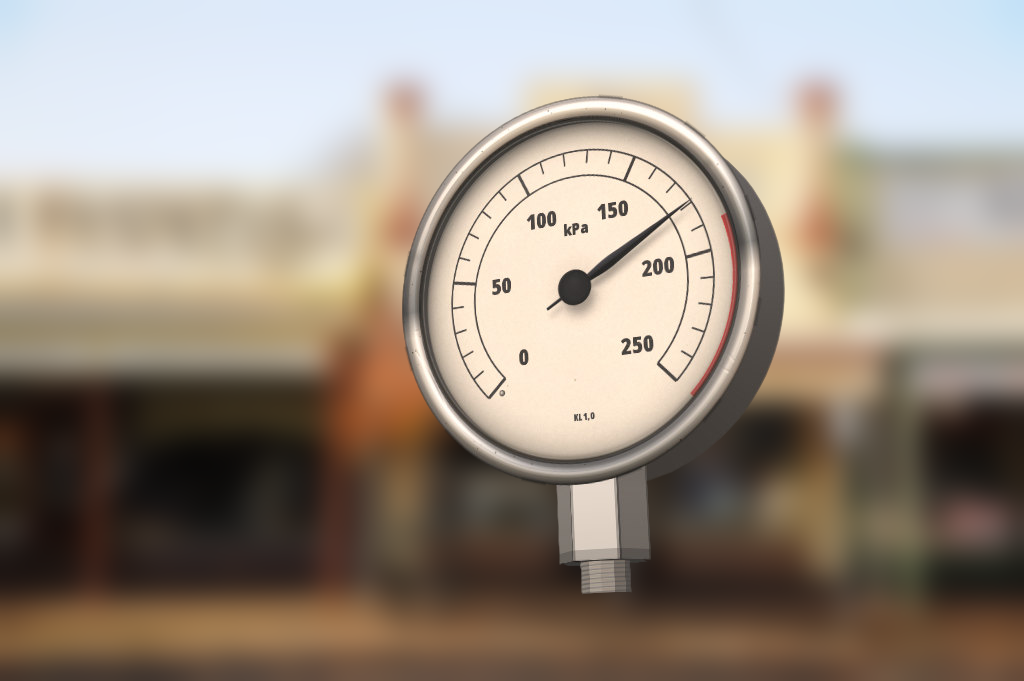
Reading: 180 kPa
